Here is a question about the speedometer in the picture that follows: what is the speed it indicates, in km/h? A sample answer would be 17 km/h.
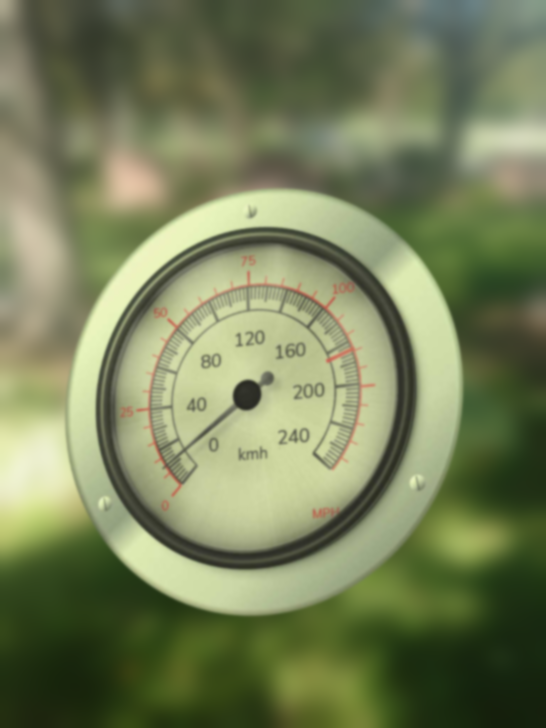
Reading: 10 km/h
